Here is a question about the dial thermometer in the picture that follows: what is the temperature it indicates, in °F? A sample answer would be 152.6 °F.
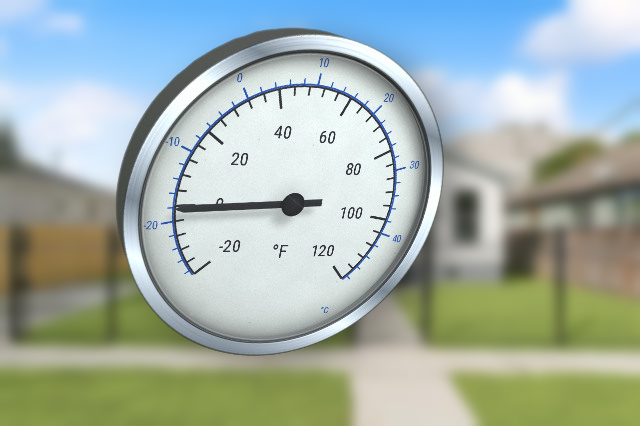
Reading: 0 °F
